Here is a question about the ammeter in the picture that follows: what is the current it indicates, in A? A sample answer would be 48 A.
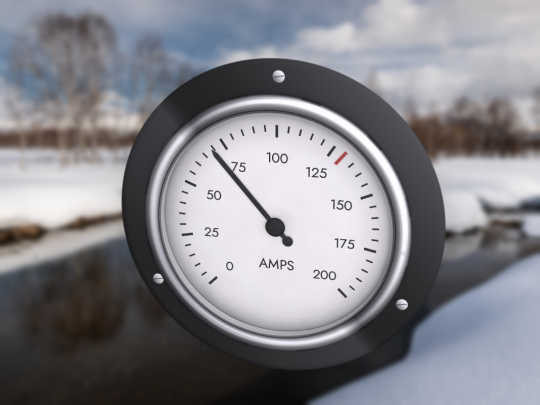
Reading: 70 A
